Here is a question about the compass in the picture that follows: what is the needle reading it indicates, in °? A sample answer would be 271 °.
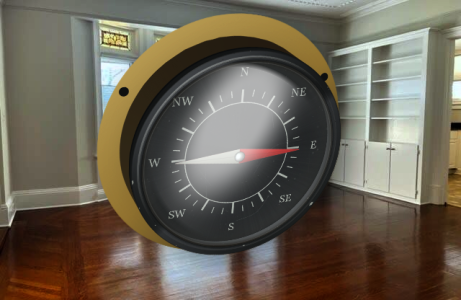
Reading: 90 °
